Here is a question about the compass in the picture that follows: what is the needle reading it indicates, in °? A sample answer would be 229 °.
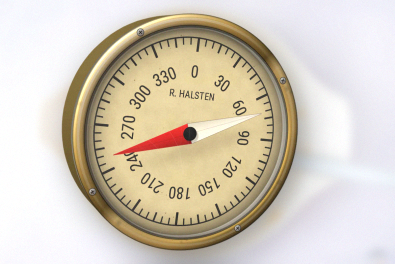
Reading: 250 °
